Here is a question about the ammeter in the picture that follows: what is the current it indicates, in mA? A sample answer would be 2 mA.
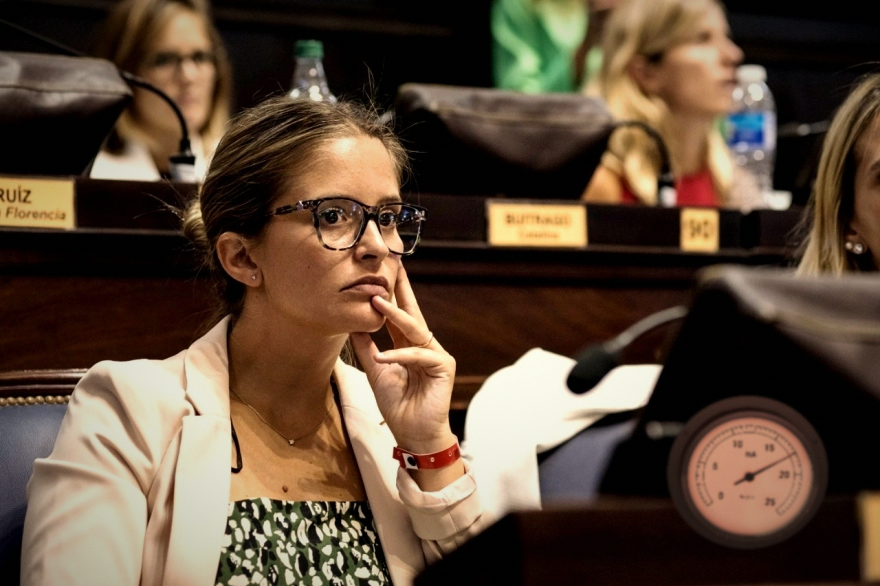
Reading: 17.5 mA
